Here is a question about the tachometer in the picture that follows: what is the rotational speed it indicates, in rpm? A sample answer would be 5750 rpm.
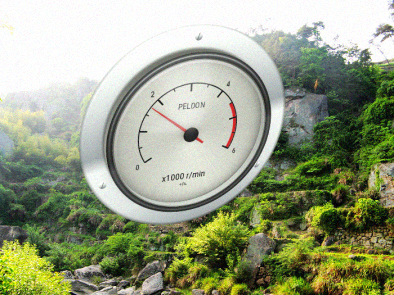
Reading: 1750 rpm
